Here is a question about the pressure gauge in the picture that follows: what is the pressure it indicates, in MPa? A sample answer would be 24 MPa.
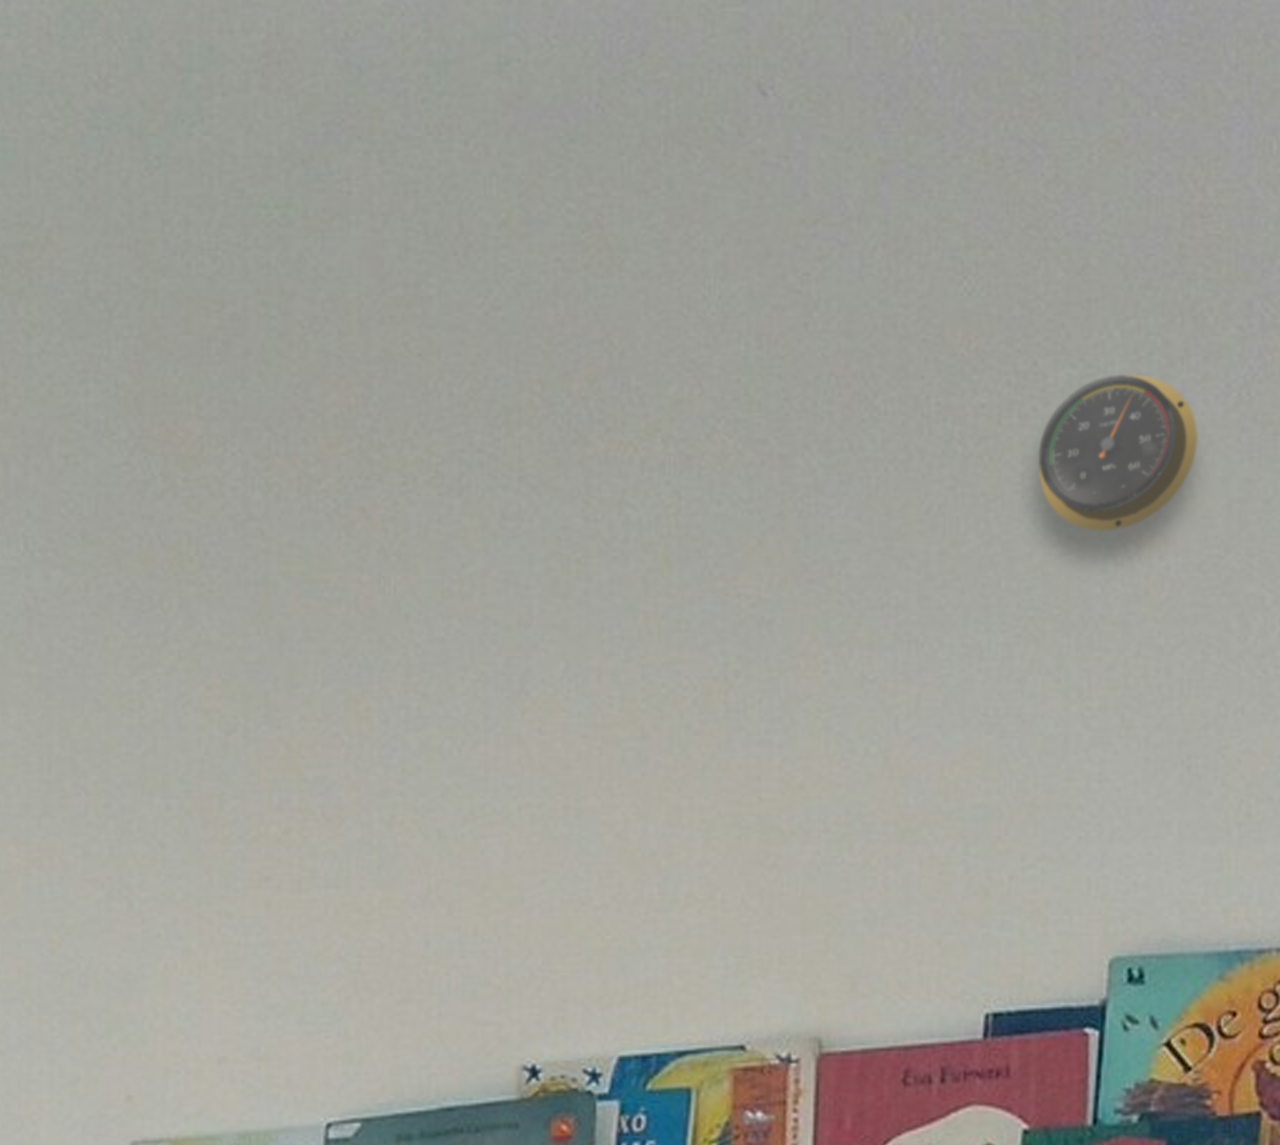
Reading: 36 MPa
